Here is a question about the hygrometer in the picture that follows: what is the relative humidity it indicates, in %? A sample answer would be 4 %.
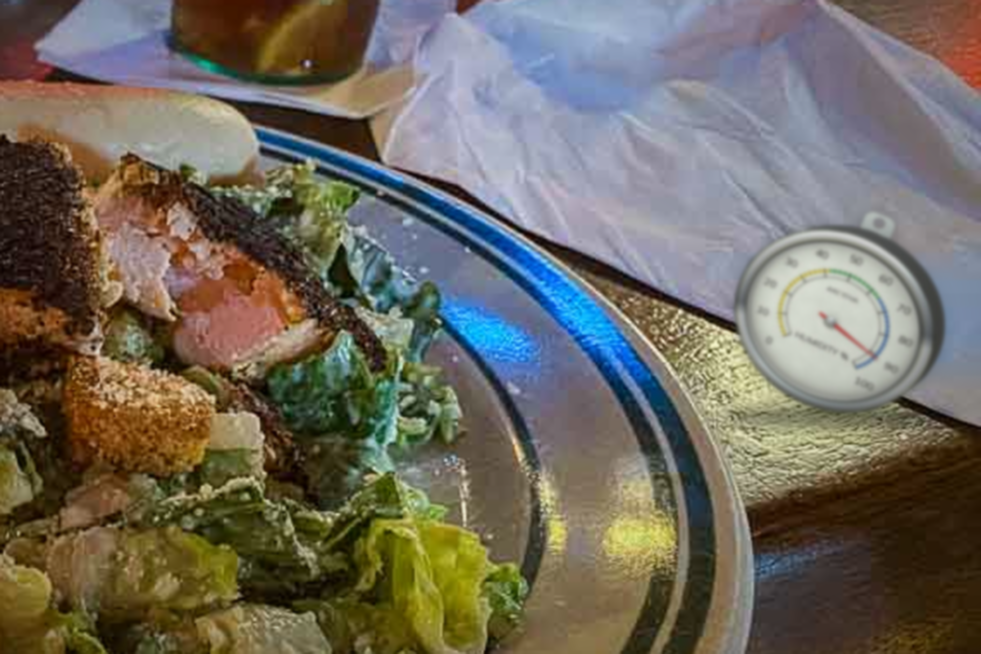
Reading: 90 %
